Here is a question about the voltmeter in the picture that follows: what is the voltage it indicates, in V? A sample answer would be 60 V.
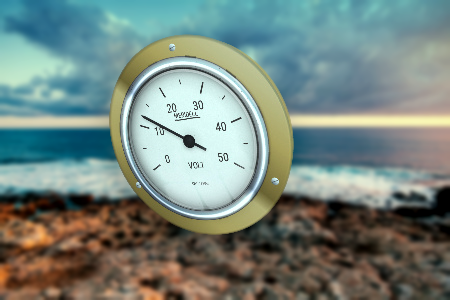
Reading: 12.5 V
